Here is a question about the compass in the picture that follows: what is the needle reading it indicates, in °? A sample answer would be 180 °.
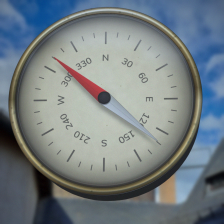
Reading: 310 °
